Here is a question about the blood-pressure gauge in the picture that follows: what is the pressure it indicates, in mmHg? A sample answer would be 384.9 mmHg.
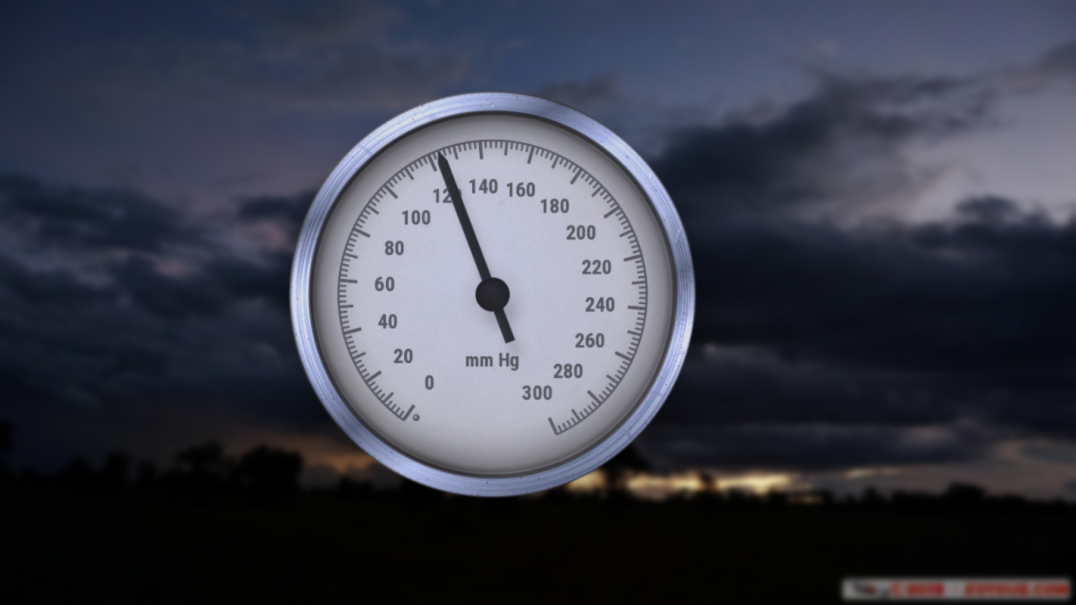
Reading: 124 mmHg
